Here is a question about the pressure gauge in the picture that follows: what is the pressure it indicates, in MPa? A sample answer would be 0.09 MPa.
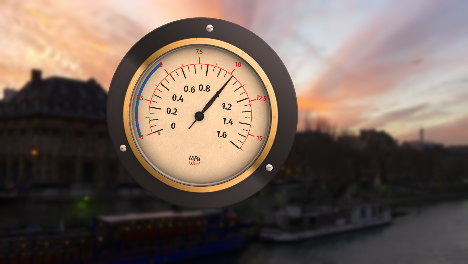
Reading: 1 MPa
